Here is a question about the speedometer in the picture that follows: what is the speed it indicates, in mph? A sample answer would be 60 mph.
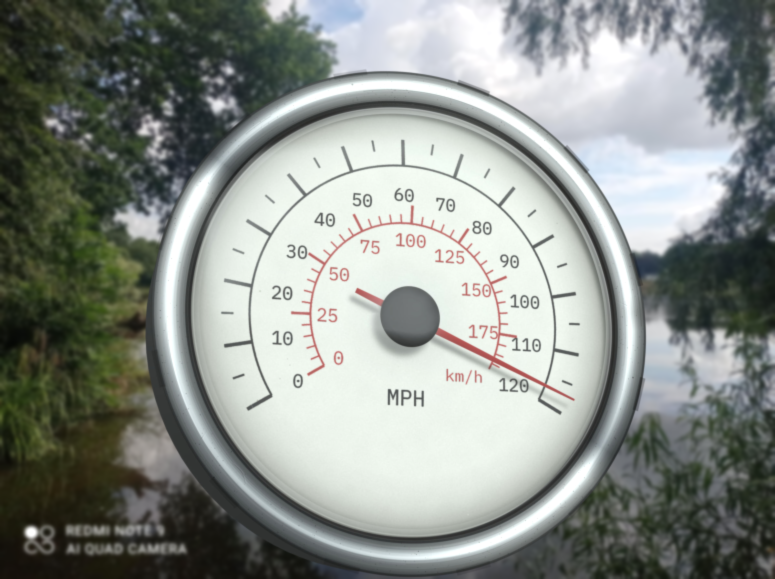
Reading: 117.5 mph
